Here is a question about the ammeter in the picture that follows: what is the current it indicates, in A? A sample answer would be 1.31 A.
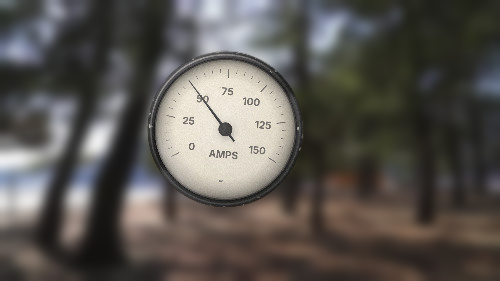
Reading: 50 A
